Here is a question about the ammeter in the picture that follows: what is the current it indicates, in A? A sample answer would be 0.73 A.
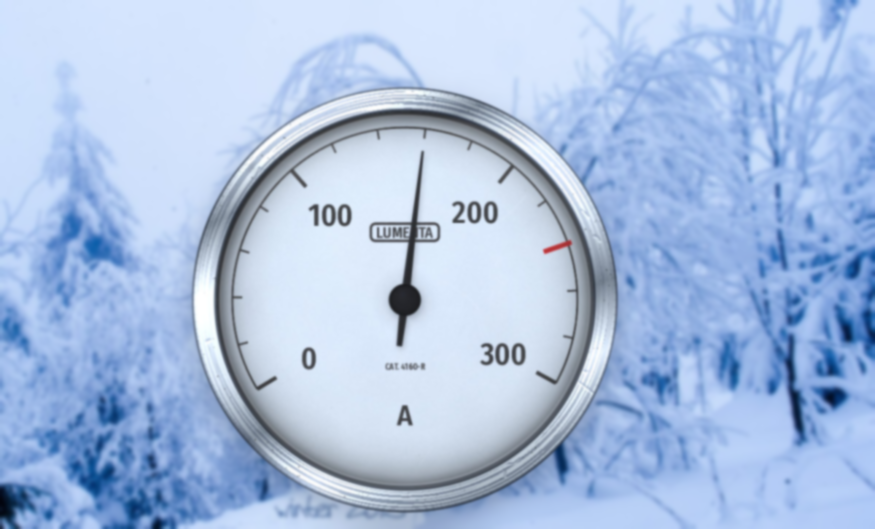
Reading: 160 A
